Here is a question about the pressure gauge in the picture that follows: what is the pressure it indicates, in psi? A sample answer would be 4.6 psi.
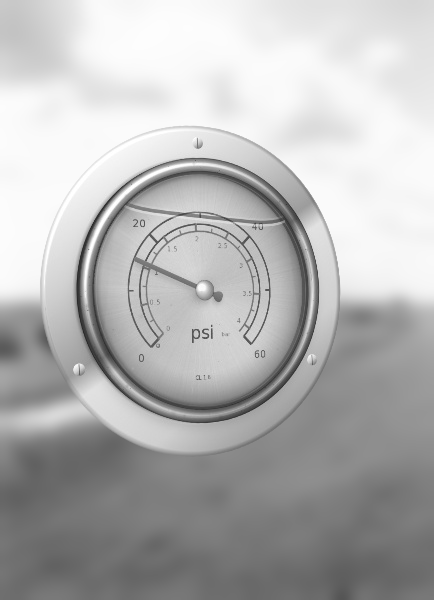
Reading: 15 psi
